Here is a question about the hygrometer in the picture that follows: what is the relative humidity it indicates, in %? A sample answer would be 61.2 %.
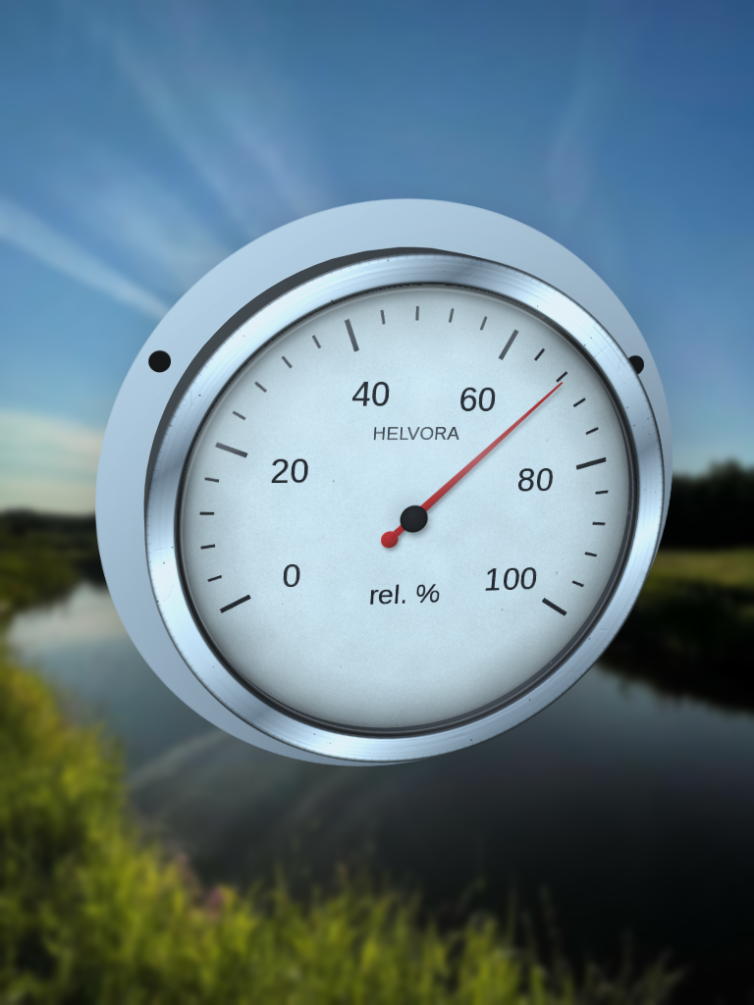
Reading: 68 %
